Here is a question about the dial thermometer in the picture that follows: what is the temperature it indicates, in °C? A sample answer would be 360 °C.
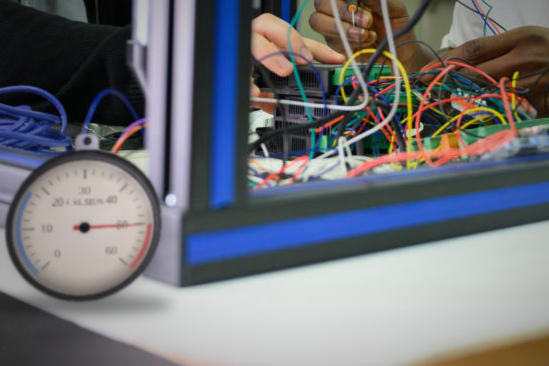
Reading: 50 °C
